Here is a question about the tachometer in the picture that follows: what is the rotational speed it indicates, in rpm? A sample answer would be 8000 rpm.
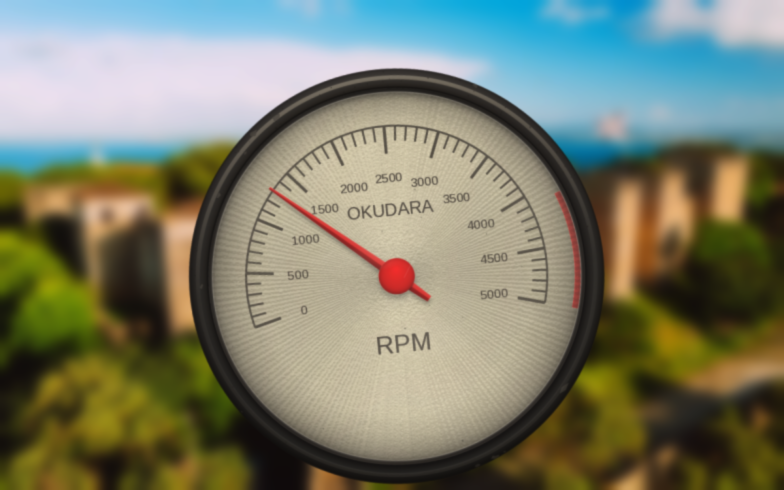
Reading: 1300 rpm
